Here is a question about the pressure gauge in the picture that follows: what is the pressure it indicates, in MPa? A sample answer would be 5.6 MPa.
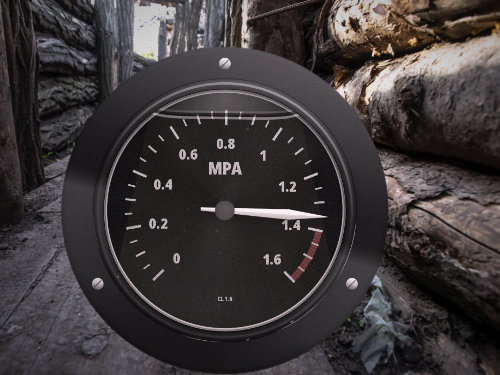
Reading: 1.35 MPa
